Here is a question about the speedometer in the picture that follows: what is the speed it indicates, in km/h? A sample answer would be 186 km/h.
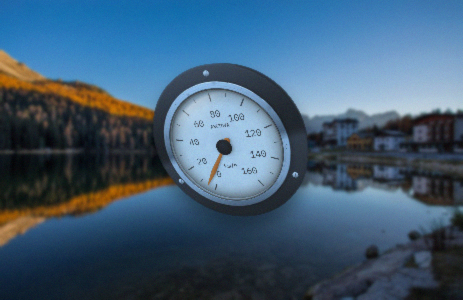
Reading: 5 km/h
